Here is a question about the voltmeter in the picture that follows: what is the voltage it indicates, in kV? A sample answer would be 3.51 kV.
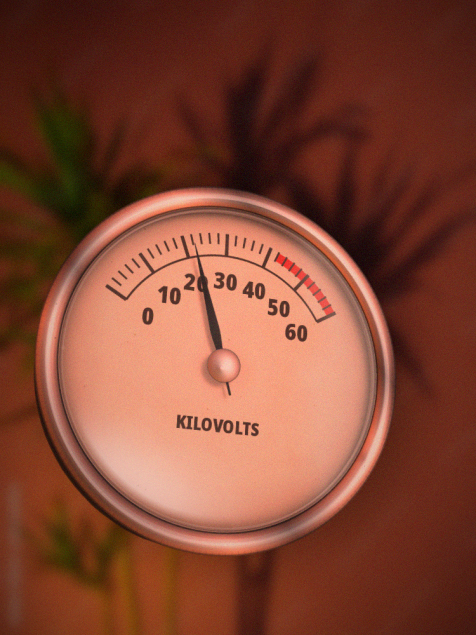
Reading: 22 kV
